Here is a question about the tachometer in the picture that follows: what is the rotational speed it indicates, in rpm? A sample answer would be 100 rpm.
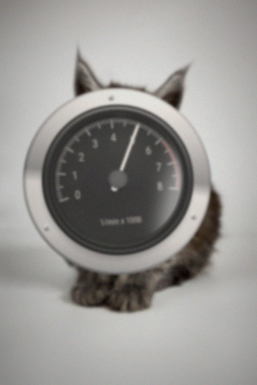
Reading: 5000 rpm
